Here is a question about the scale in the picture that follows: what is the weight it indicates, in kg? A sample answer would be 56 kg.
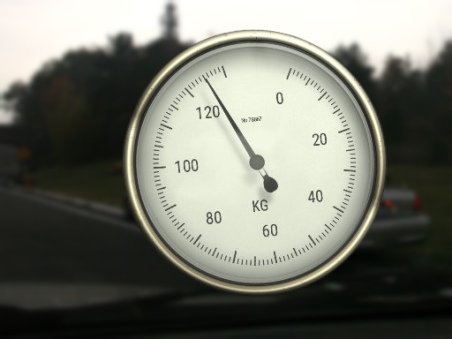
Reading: 125 kg
